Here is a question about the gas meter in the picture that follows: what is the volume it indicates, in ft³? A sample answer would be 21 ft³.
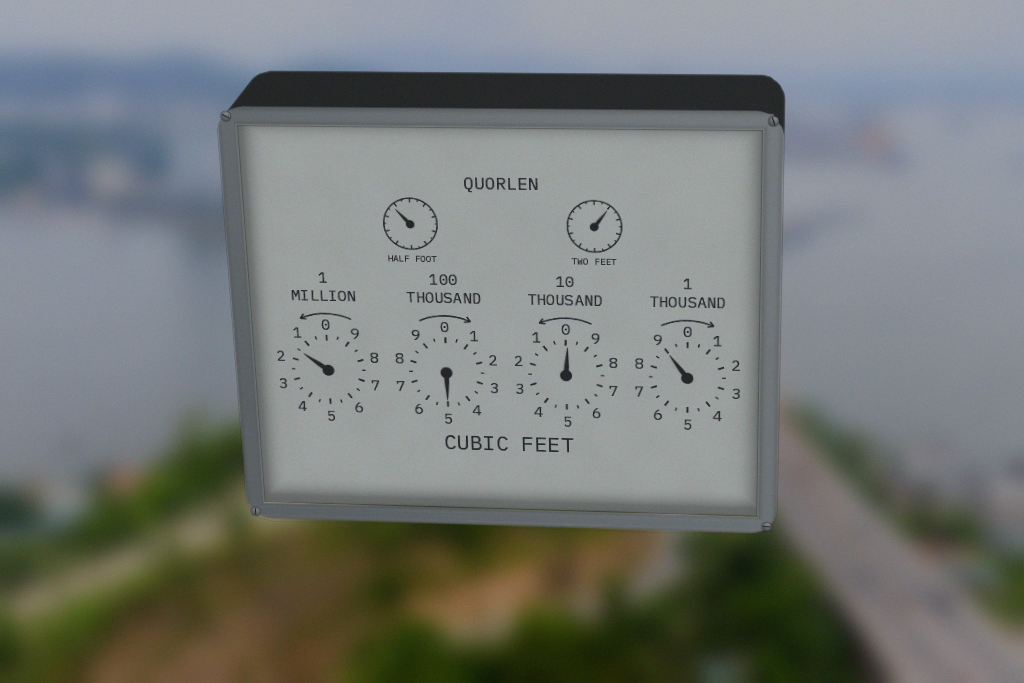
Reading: 149900 ft³
